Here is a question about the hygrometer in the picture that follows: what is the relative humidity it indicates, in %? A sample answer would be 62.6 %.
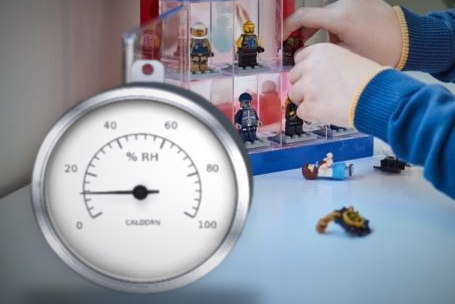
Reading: 12 %
